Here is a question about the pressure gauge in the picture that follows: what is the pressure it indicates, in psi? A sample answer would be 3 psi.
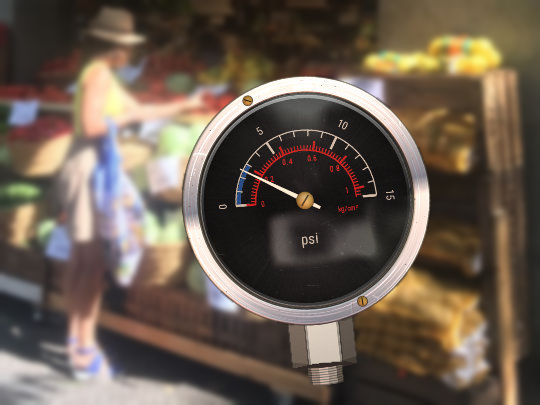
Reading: 2.5 psi
